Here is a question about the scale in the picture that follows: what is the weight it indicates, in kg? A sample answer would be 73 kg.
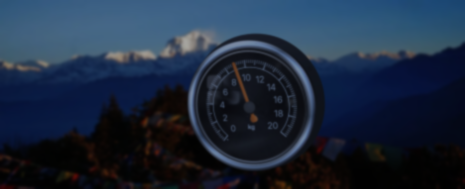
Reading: 9 kg
